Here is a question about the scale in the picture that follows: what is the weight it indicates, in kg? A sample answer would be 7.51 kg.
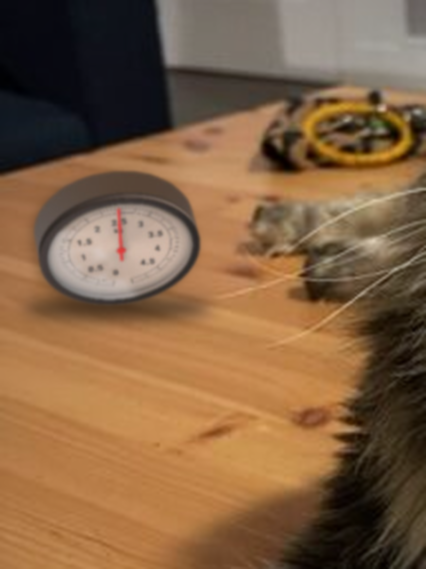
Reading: 2.5 kg
